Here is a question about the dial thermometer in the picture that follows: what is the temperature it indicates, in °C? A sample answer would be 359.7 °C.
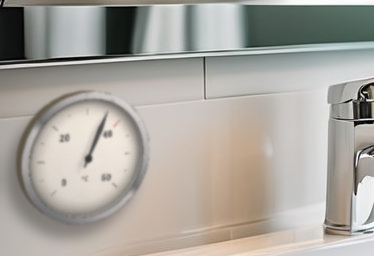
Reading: 35 °C
